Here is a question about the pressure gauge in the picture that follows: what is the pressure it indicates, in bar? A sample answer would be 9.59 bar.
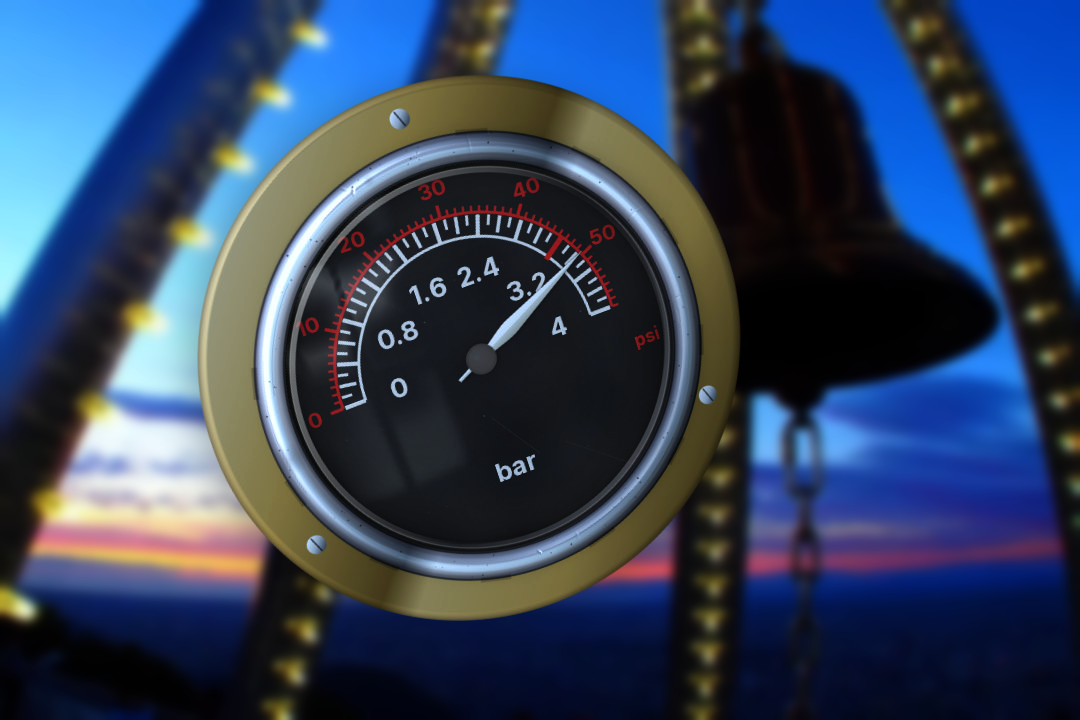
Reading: 3.4 bar
